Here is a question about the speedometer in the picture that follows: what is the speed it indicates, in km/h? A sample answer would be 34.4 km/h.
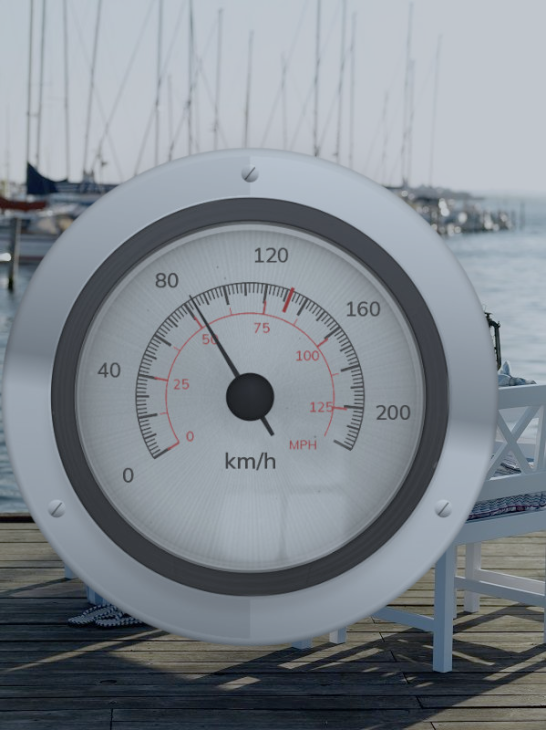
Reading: 84 km/h
